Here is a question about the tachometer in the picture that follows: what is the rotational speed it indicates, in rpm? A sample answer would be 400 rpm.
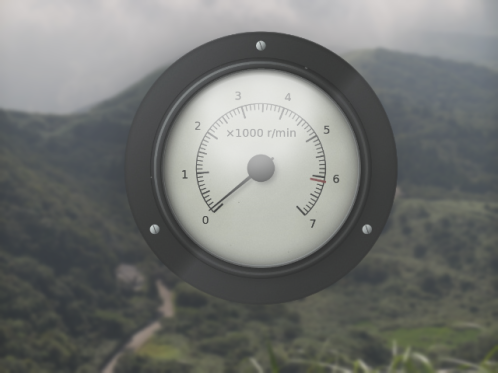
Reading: 100 rpm
